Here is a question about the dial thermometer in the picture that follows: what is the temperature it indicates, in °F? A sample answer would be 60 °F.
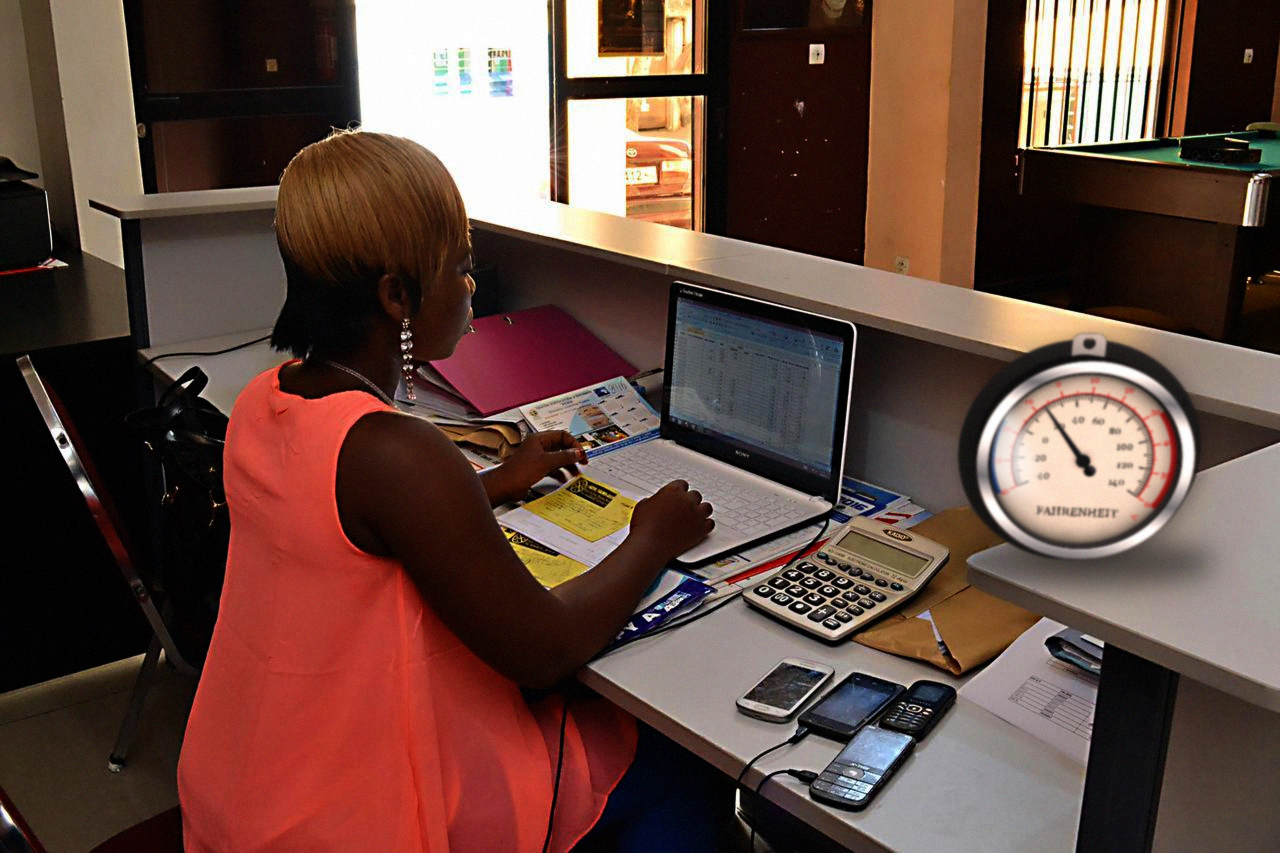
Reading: 20 °F
